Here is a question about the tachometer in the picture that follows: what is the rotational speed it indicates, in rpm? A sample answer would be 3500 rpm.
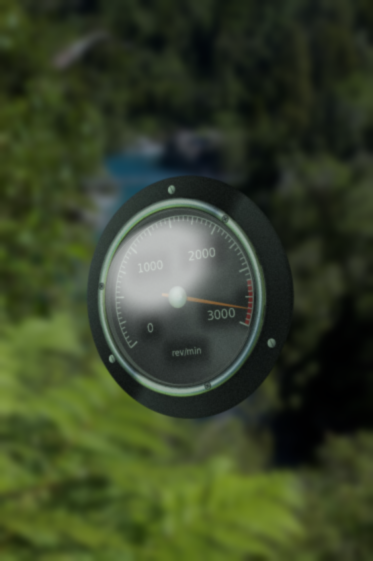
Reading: 2850 rpm
